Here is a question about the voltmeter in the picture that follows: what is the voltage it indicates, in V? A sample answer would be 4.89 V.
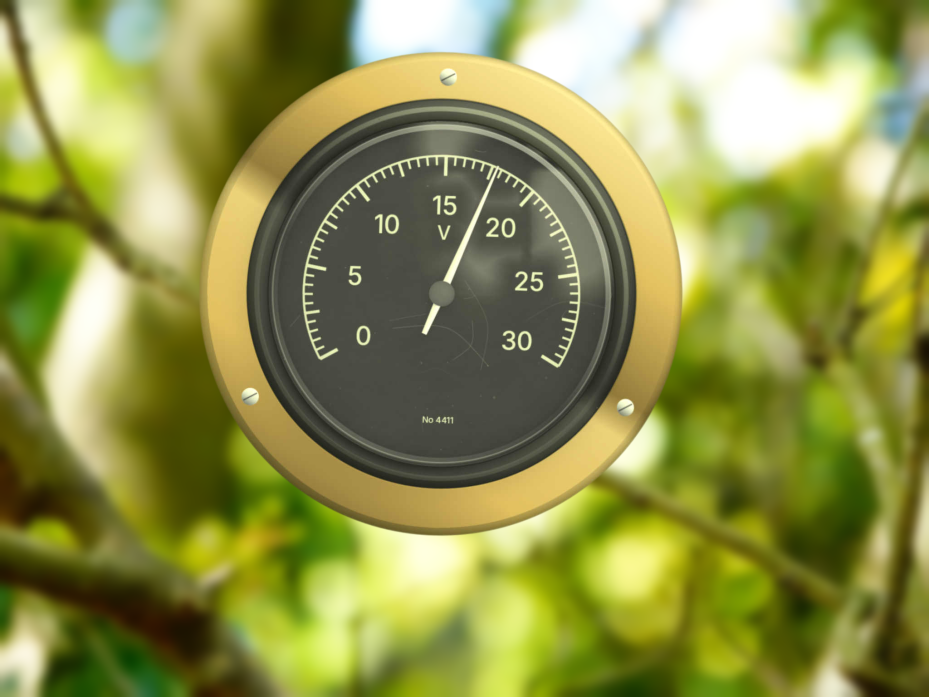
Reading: 17.75 V
